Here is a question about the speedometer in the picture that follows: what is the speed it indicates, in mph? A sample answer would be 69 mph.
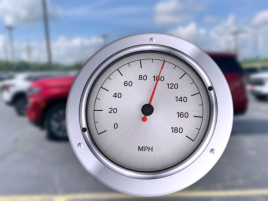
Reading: 100 mph
